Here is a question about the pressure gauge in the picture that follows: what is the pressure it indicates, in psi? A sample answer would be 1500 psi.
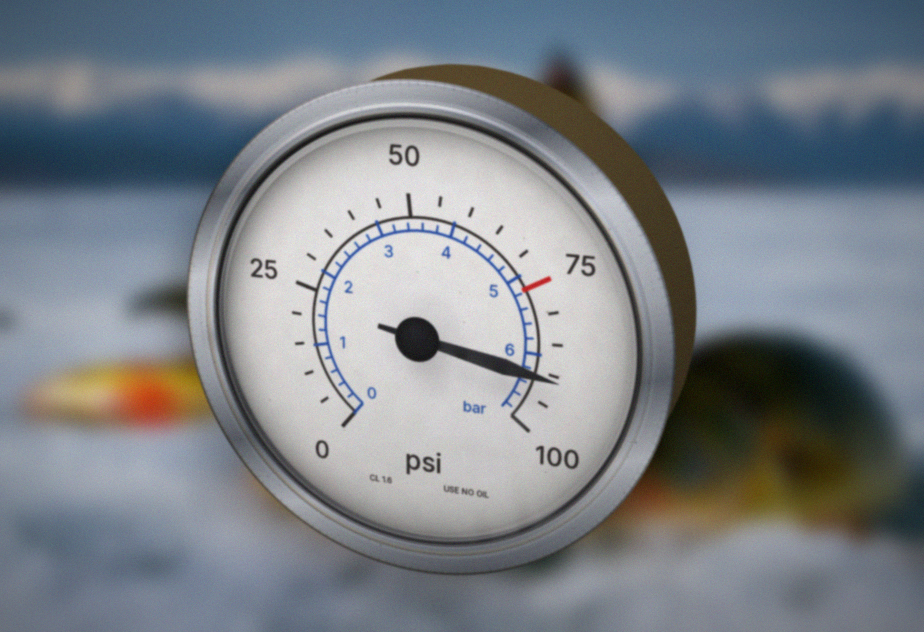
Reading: 90 psi
